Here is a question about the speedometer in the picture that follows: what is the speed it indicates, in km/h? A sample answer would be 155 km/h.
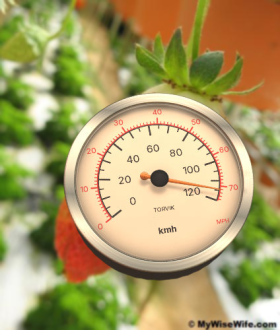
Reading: 115 km/h
